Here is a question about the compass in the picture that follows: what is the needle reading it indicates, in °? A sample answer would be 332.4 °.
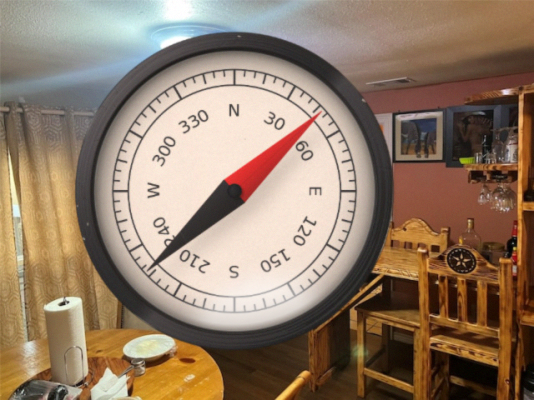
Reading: 47.5 °
